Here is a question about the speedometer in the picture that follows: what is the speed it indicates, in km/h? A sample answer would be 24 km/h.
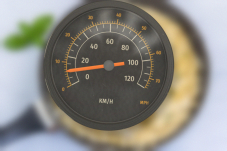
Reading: 10 km/h
